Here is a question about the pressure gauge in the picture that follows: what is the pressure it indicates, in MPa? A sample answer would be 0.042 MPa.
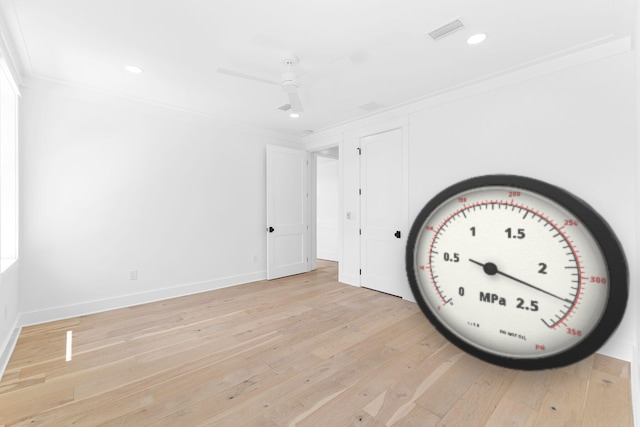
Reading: 2.25 MPa
